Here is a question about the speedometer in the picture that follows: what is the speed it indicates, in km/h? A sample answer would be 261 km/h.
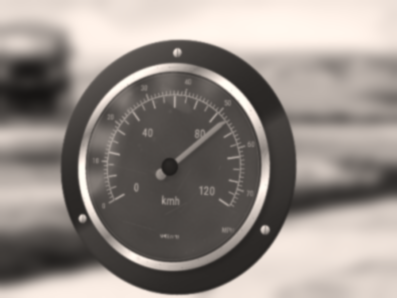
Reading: 85 km/h
